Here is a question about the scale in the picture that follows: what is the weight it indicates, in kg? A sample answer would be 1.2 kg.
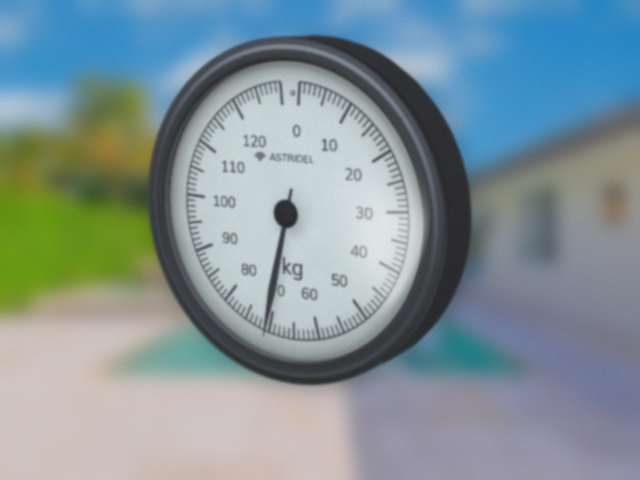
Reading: 70 kg
